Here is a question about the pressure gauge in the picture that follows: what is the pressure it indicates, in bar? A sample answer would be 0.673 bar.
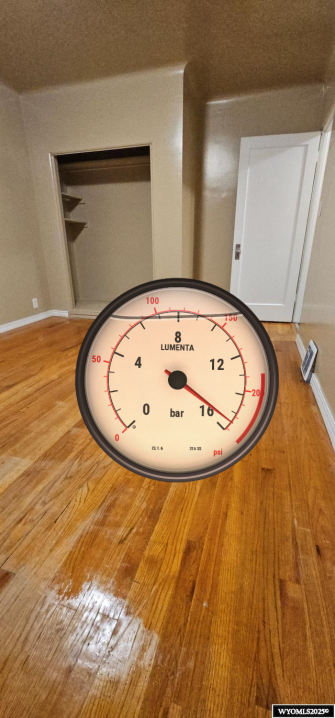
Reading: 15.5 bar
